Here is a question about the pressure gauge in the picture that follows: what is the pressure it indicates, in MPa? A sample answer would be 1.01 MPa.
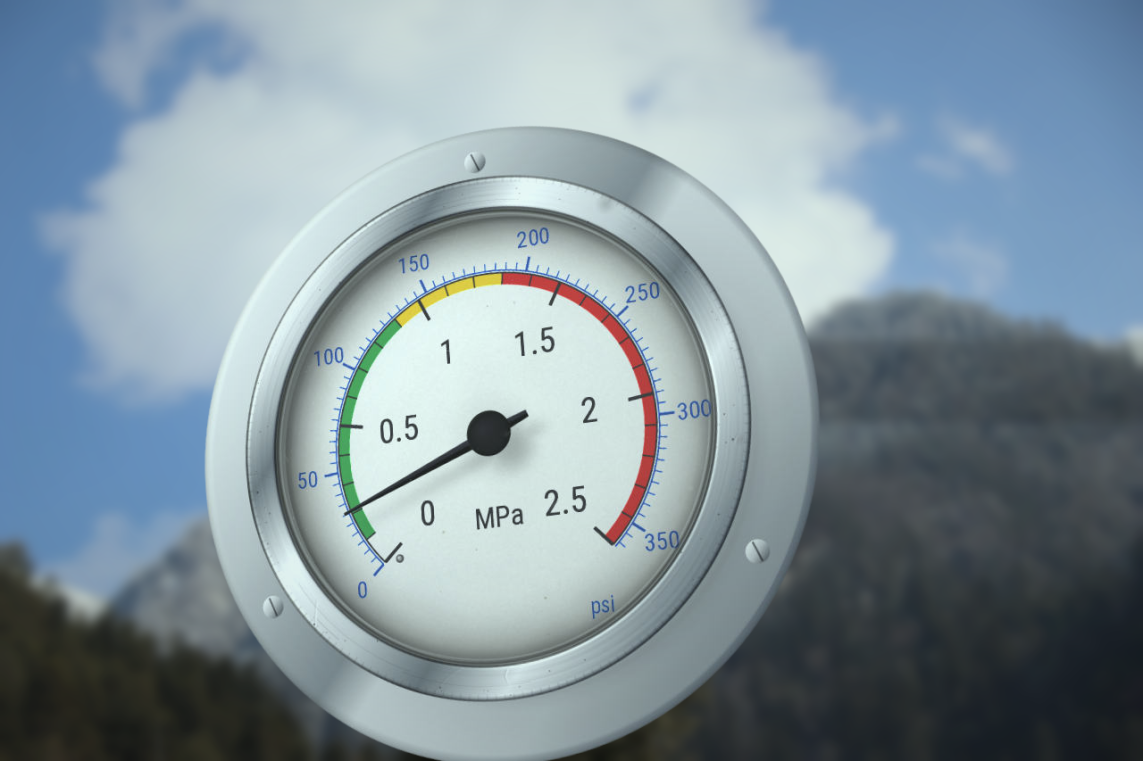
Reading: 0.2 MPa
